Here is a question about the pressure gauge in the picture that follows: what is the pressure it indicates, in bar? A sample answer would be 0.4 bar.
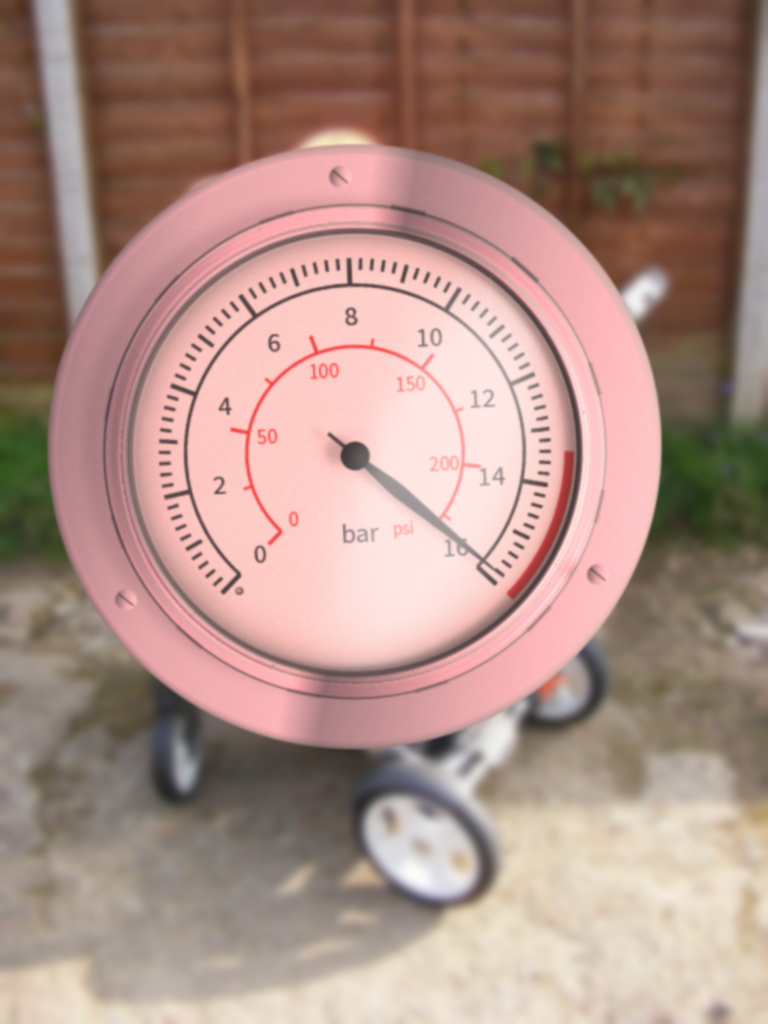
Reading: 15.8 bar
